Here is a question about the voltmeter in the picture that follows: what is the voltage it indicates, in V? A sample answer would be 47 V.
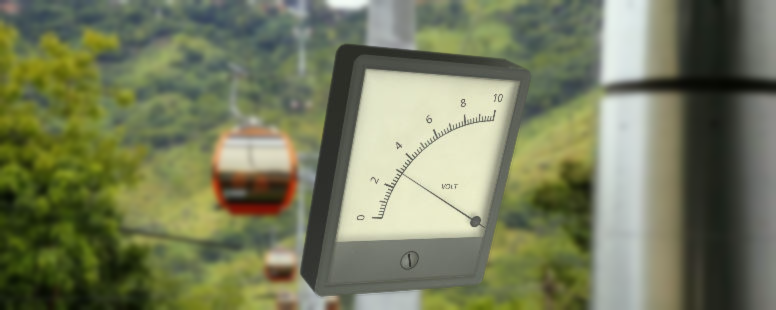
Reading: 3 V
